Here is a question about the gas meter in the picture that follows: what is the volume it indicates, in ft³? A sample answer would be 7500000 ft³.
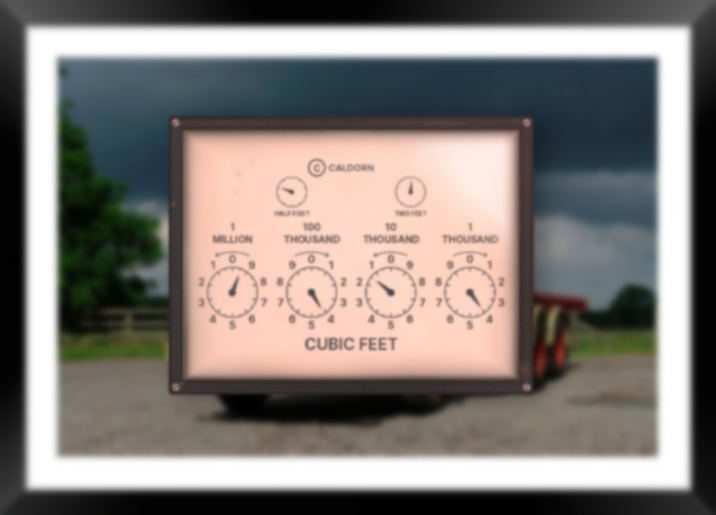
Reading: 941400 ft³
